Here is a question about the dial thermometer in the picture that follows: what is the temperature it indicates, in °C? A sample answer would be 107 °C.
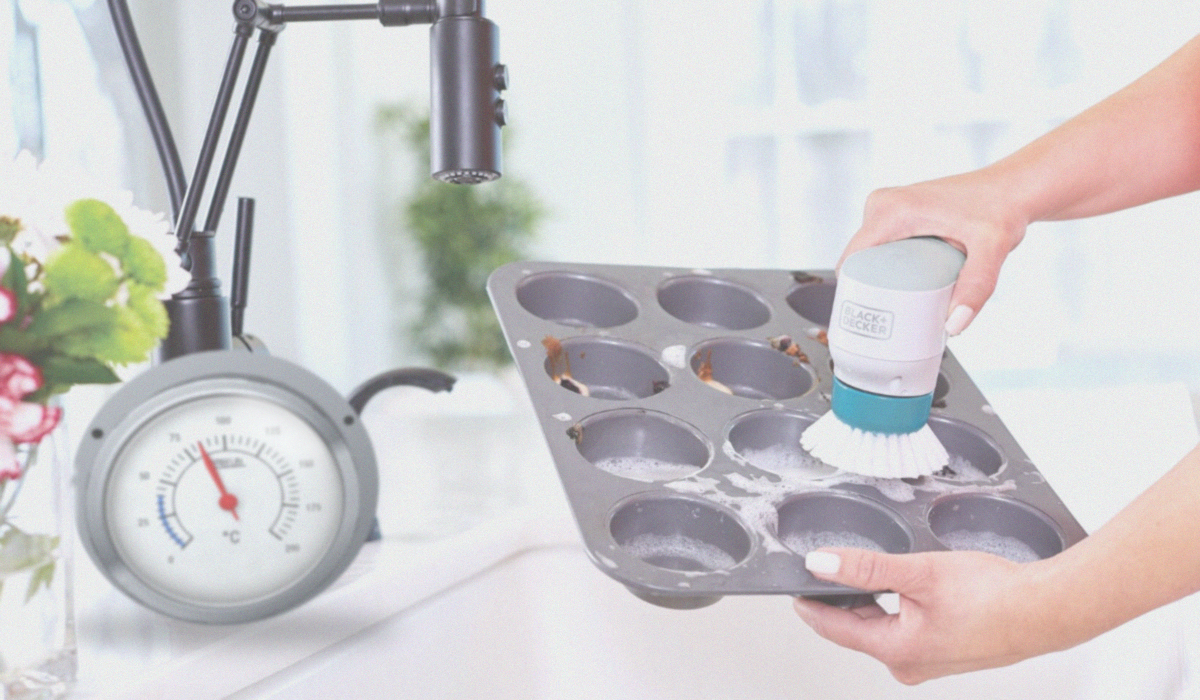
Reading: 85 °C
